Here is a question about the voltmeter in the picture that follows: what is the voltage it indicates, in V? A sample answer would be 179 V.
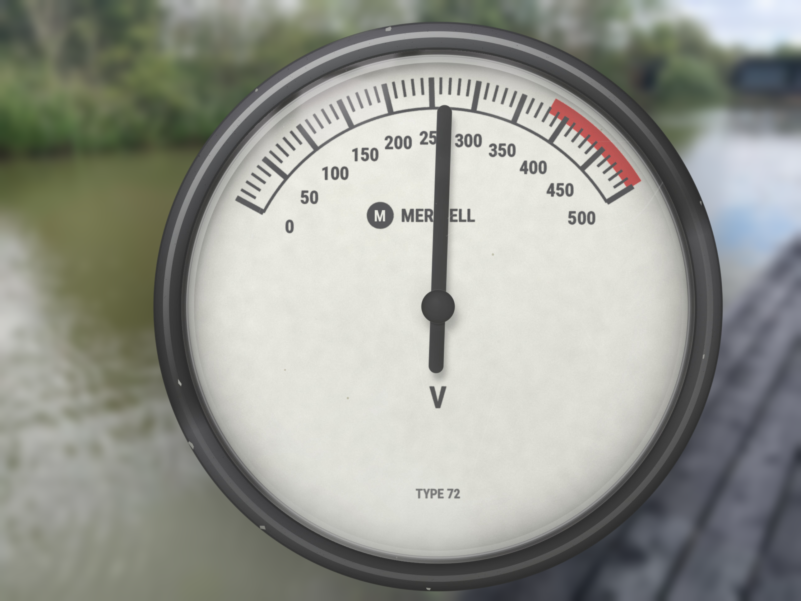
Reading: 265 V
